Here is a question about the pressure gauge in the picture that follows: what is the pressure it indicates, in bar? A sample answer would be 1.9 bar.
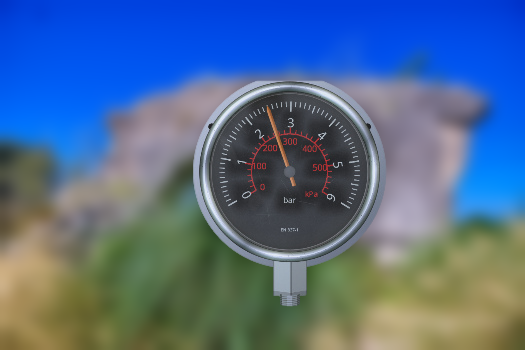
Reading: 2.5 bar
